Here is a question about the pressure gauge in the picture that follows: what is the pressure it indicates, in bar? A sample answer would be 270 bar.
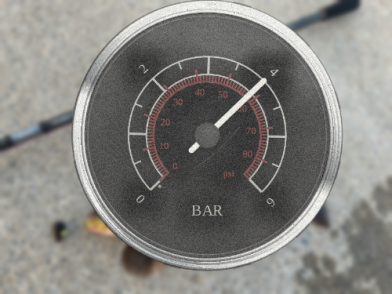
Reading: 4 bar
